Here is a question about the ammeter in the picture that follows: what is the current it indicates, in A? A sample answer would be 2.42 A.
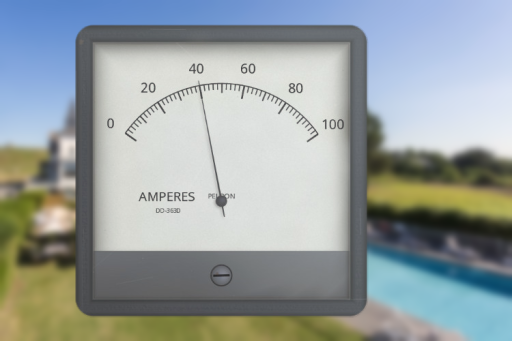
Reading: 40 A
